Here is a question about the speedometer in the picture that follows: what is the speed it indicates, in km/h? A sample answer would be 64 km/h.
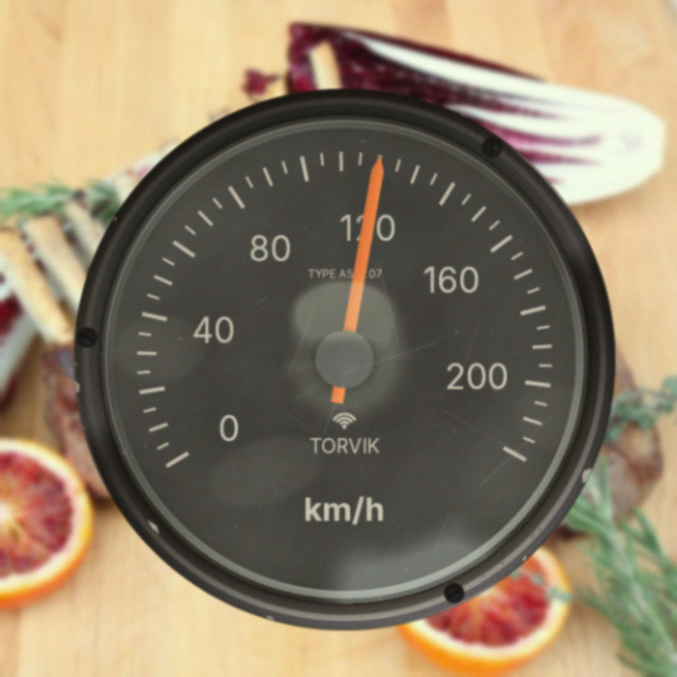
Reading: 120 km/h
